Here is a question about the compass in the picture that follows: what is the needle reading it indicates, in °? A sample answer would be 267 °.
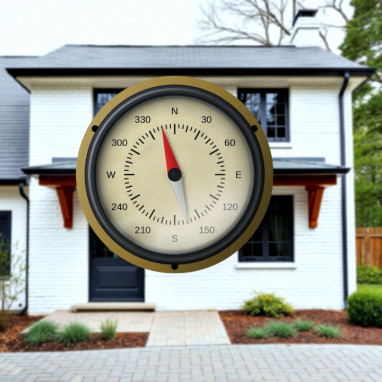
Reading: 345 °
